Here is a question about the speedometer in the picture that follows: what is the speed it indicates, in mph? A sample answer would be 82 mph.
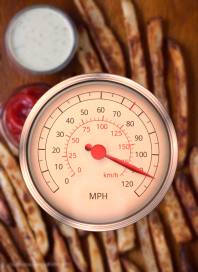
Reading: 110 mph
